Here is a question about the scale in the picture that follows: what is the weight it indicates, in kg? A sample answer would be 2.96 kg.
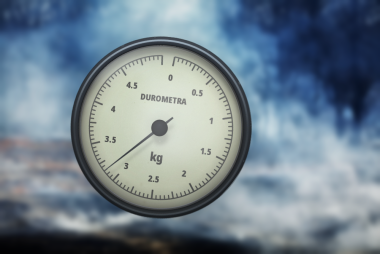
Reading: 3.15 kg
